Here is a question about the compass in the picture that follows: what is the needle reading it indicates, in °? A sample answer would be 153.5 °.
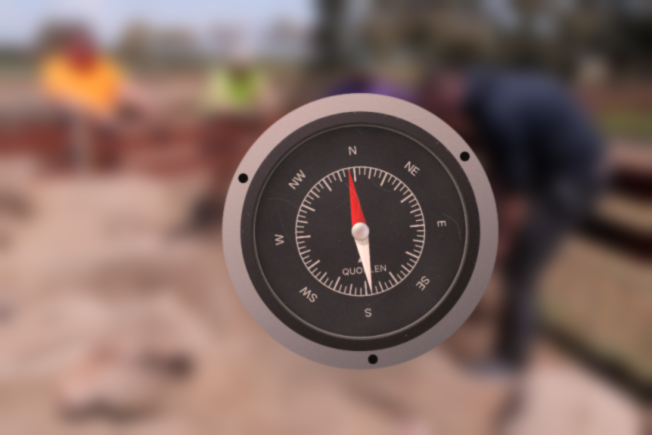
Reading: 355 °
